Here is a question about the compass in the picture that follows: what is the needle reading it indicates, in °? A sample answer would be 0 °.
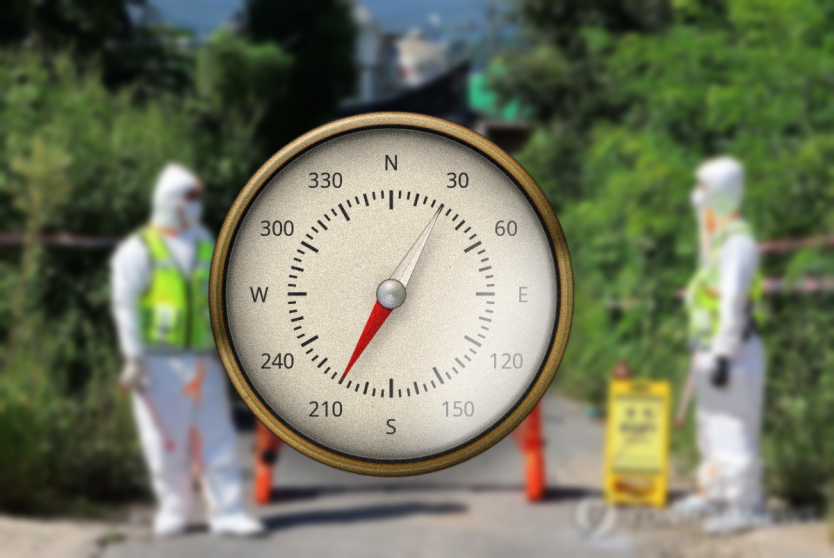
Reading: 210 °
